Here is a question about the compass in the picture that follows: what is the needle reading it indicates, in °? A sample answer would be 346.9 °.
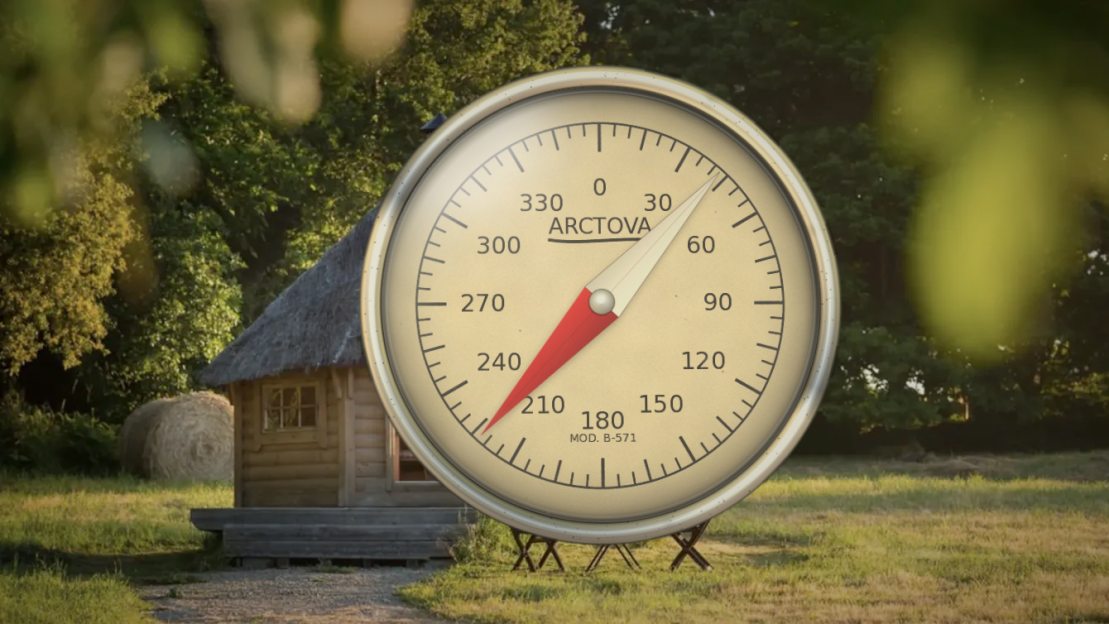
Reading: 222.5 °
